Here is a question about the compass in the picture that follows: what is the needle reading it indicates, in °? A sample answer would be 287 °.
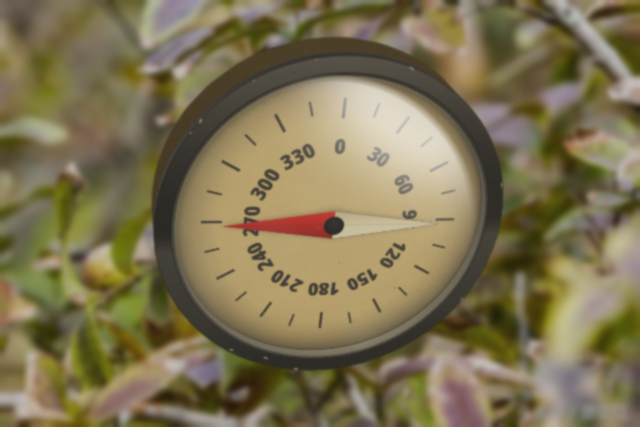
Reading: 270 °
